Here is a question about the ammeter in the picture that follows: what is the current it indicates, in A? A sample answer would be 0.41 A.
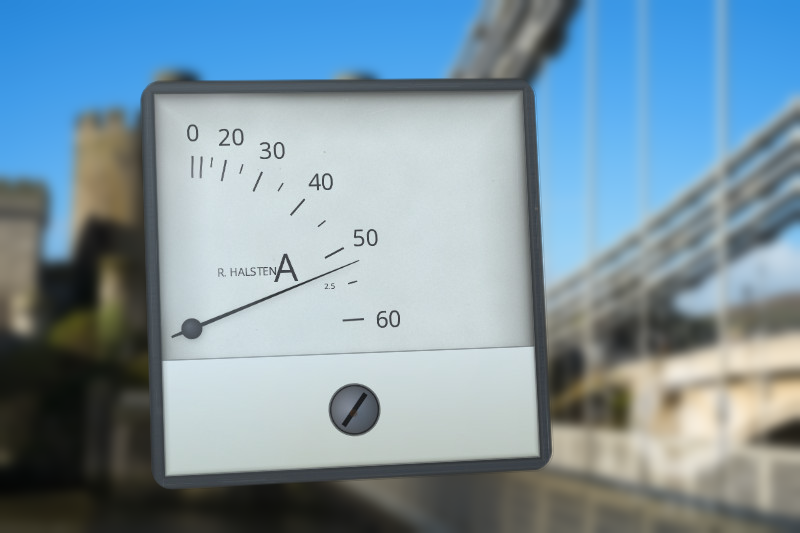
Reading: 52.5 A
